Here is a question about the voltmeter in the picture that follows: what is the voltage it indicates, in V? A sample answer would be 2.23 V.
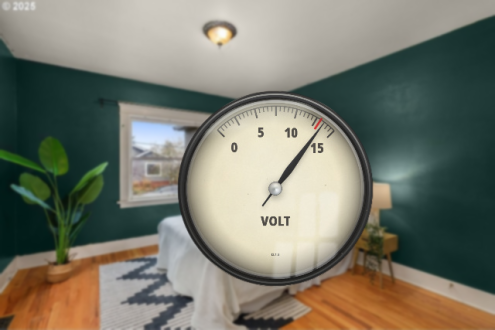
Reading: 13.5 V
